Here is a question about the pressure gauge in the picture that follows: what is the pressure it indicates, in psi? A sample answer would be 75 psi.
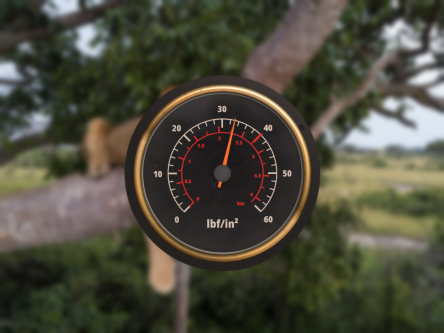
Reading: 33 psi
